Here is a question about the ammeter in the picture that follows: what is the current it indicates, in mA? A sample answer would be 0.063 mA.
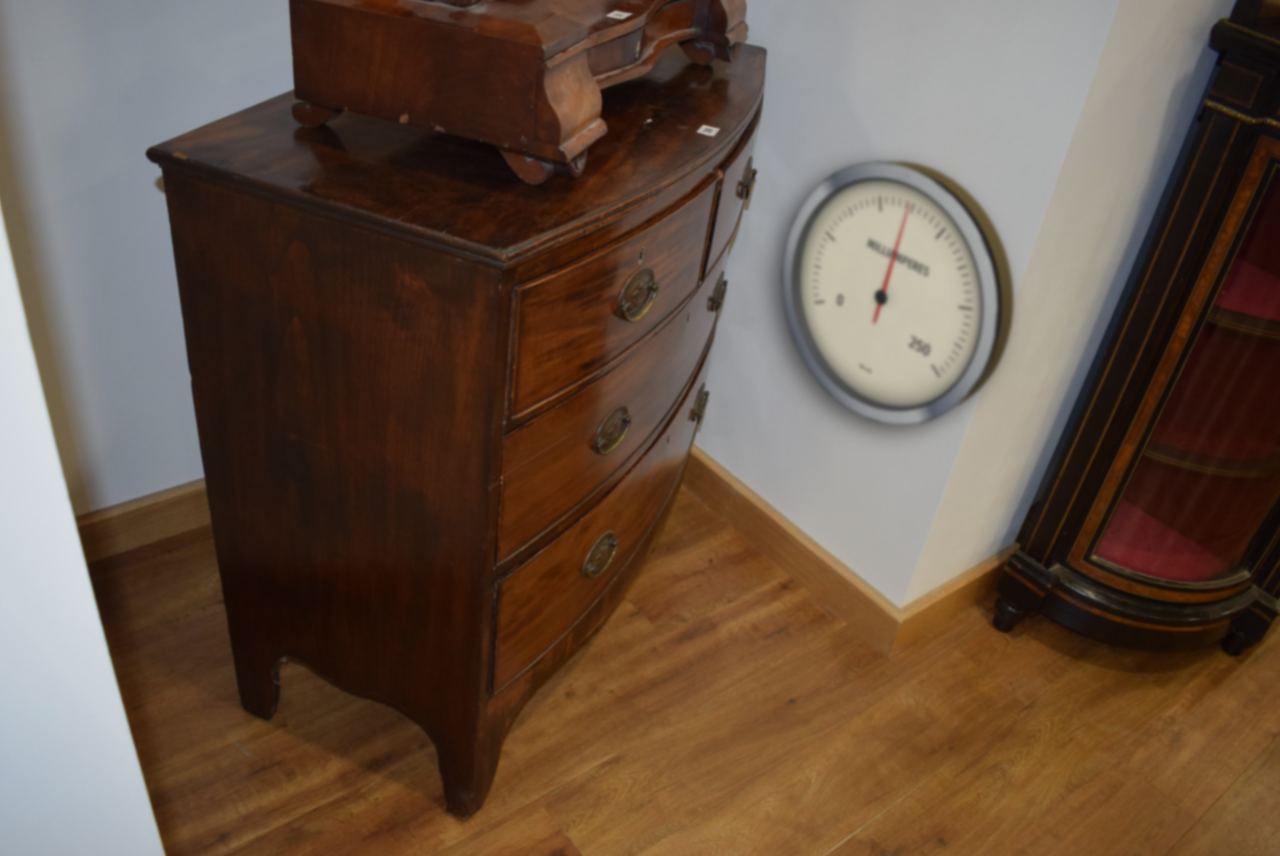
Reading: 125 mA
